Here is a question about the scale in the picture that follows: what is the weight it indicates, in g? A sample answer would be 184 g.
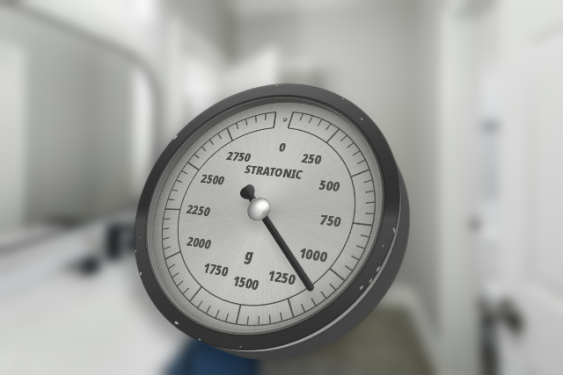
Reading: 1125 g
